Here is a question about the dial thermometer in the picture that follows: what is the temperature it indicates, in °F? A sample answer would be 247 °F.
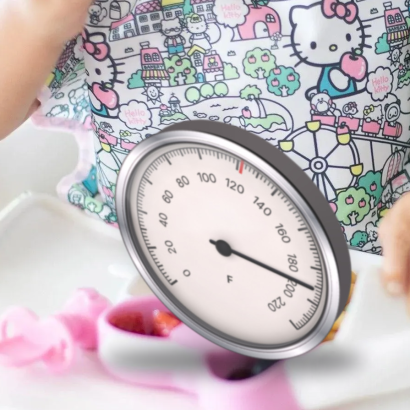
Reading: 190 °F
